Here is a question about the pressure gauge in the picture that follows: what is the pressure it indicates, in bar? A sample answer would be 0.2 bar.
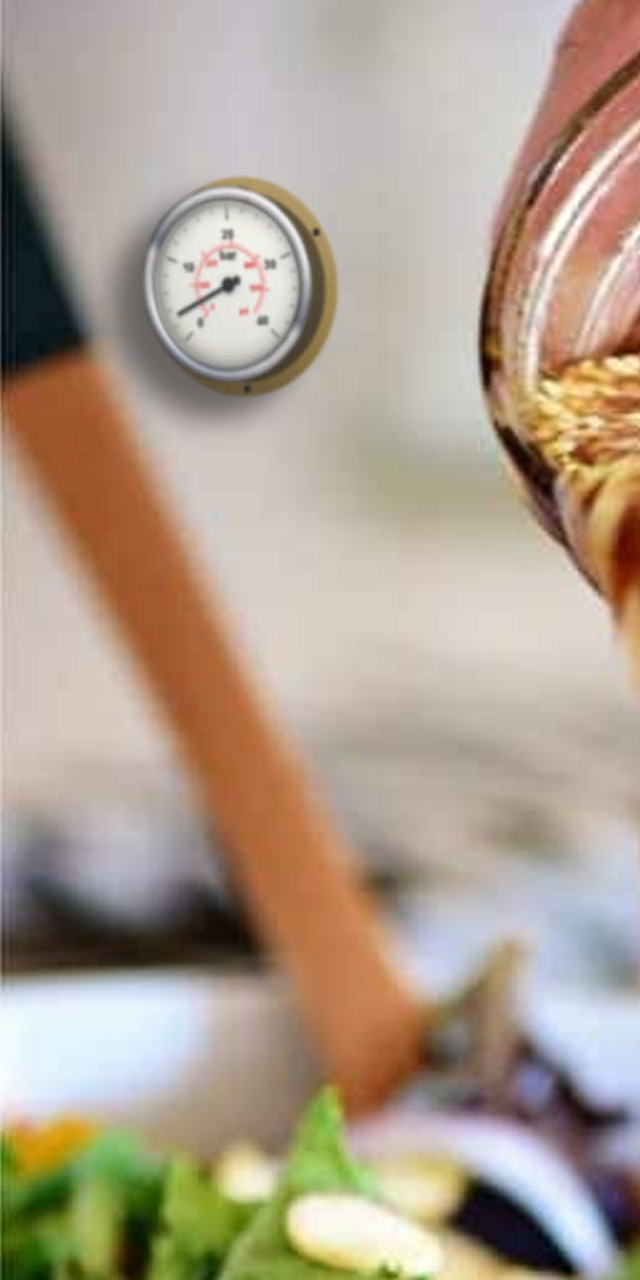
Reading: 3 bar
